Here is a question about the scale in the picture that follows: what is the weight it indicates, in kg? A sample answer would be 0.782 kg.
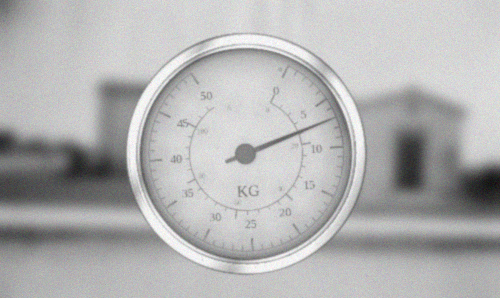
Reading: 7 kg
